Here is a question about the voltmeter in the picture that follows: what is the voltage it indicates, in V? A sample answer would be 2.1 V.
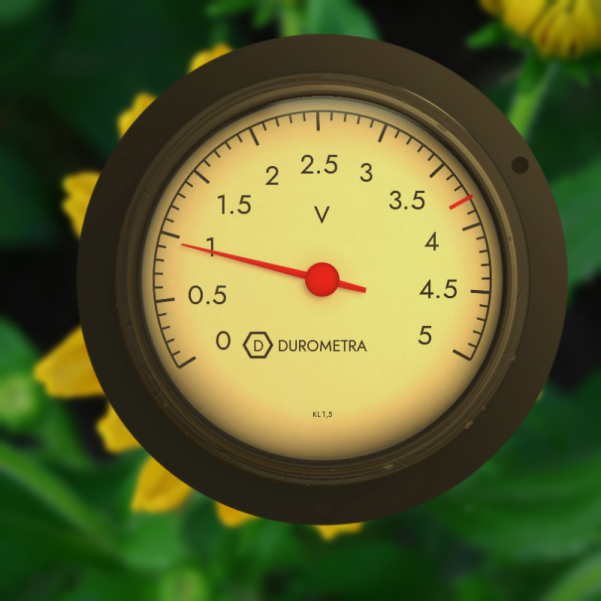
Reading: 0.95 V
